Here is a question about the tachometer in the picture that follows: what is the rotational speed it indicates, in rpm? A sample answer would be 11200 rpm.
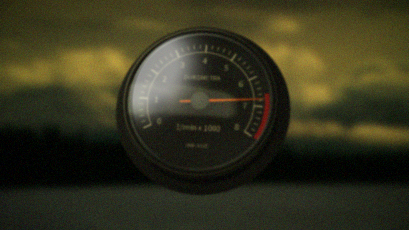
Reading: 6800 rpm
